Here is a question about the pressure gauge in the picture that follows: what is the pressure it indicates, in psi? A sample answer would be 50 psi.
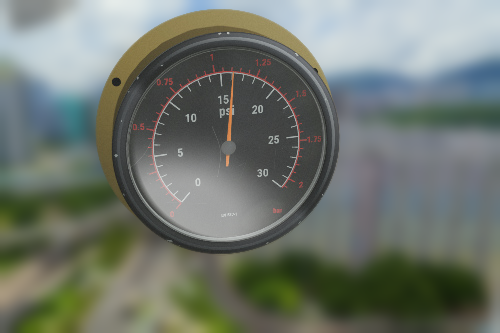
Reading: 16 psi
